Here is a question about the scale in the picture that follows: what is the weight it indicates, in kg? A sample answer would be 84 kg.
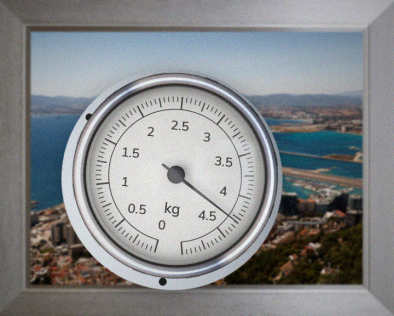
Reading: 4.3 kg
